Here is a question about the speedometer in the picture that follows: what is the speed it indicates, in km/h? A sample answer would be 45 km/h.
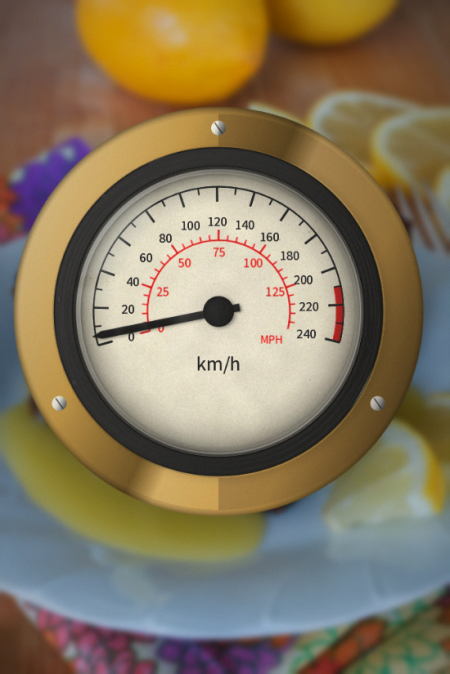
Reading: 5 km/h
